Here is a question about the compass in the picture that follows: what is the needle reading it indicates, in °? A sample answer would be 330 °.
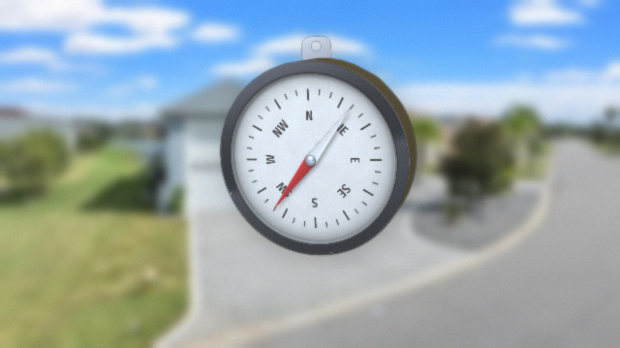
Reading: 220 °
